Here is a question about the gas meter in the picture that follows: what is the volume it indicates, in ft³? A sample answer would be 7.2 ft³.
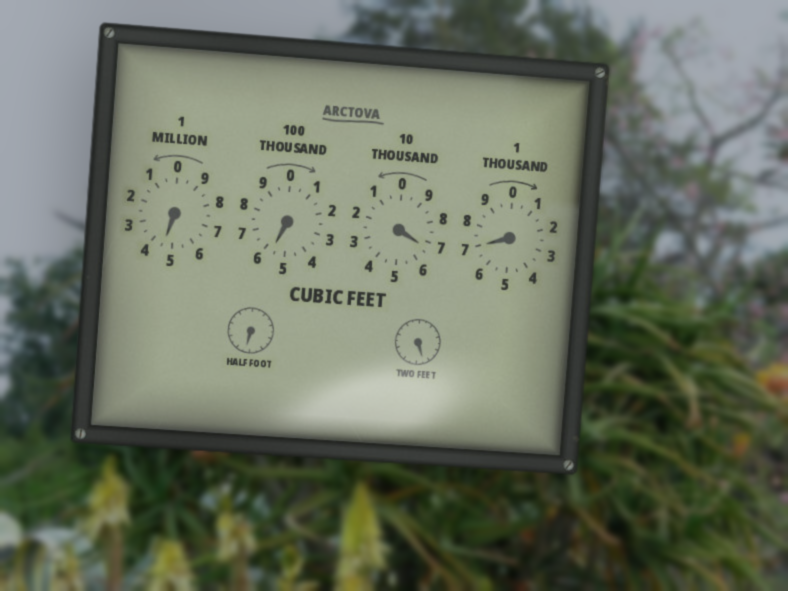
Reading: 456700 ft³
